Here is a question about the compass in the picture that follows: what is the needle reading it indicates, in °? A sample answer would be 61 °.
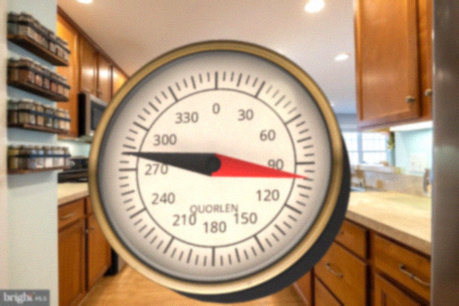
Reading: 100 °
